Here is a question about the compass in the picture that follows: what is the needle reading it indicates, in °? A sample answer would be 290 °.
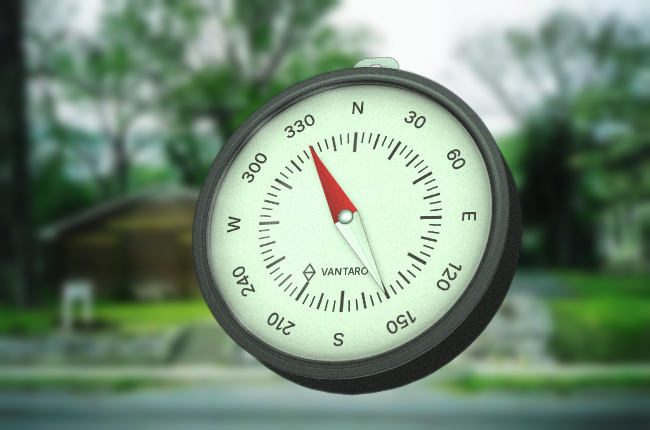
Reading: 330 °
